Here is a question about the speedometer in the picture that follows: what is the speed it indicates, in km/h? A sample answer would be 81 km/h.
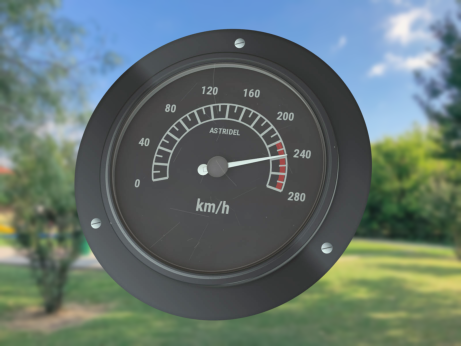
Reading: 240 km/h
